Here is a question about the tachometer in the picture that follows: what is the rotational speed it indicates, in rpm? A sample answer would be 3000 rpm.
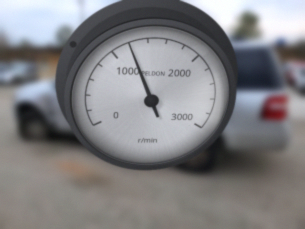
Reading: 1200 rpm
